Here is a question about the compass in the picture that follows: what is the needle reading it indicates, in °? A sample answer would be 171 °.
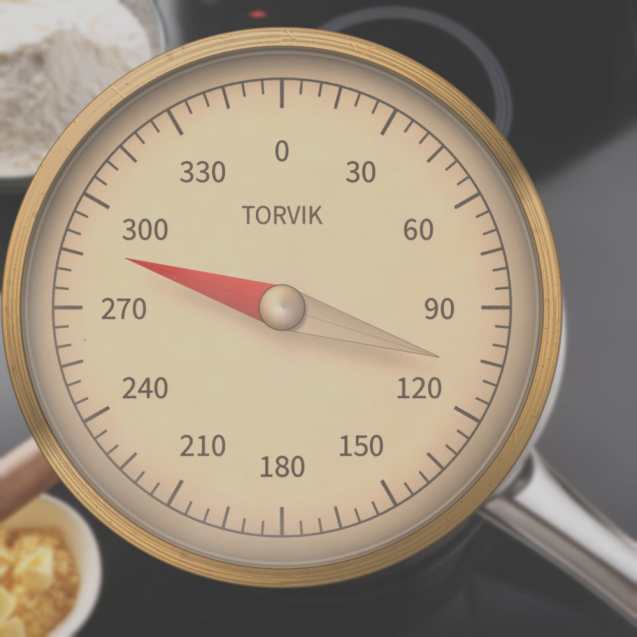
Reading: 287.5 °
